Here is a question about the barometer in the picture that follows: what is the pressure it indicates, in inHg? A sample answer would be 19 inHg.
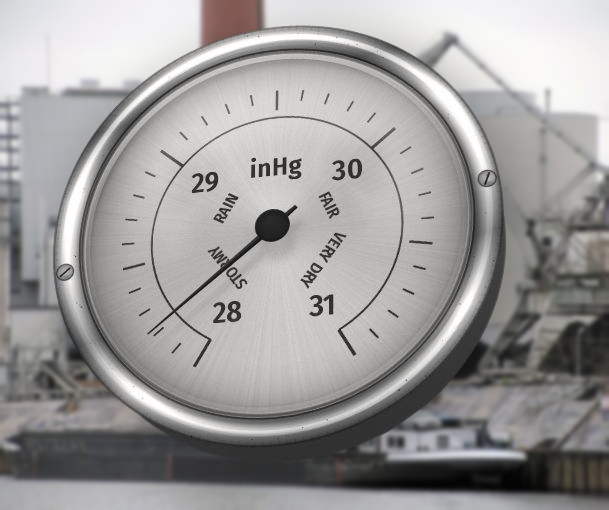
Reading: 28.2 inHg
